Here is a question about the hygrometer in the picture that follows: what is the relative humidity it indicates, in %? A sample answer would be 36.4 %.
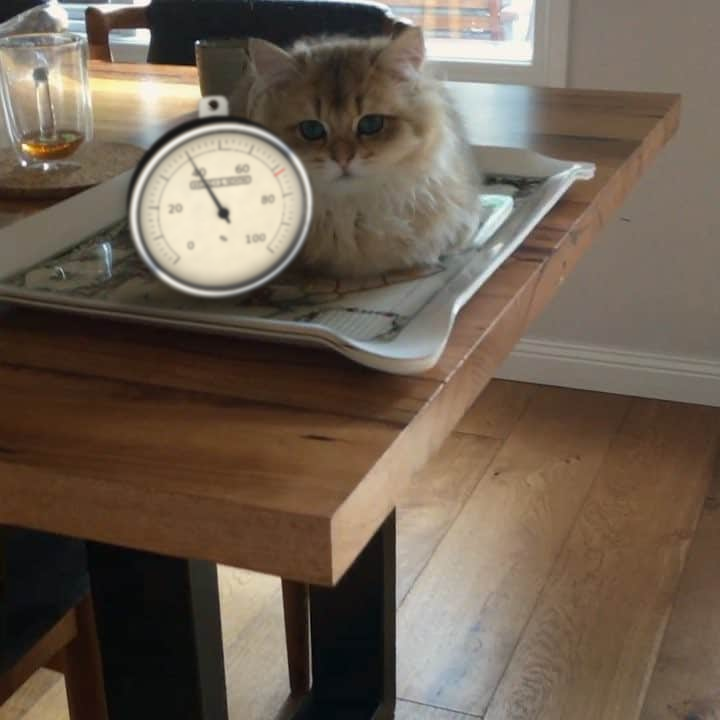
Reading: 40 %
